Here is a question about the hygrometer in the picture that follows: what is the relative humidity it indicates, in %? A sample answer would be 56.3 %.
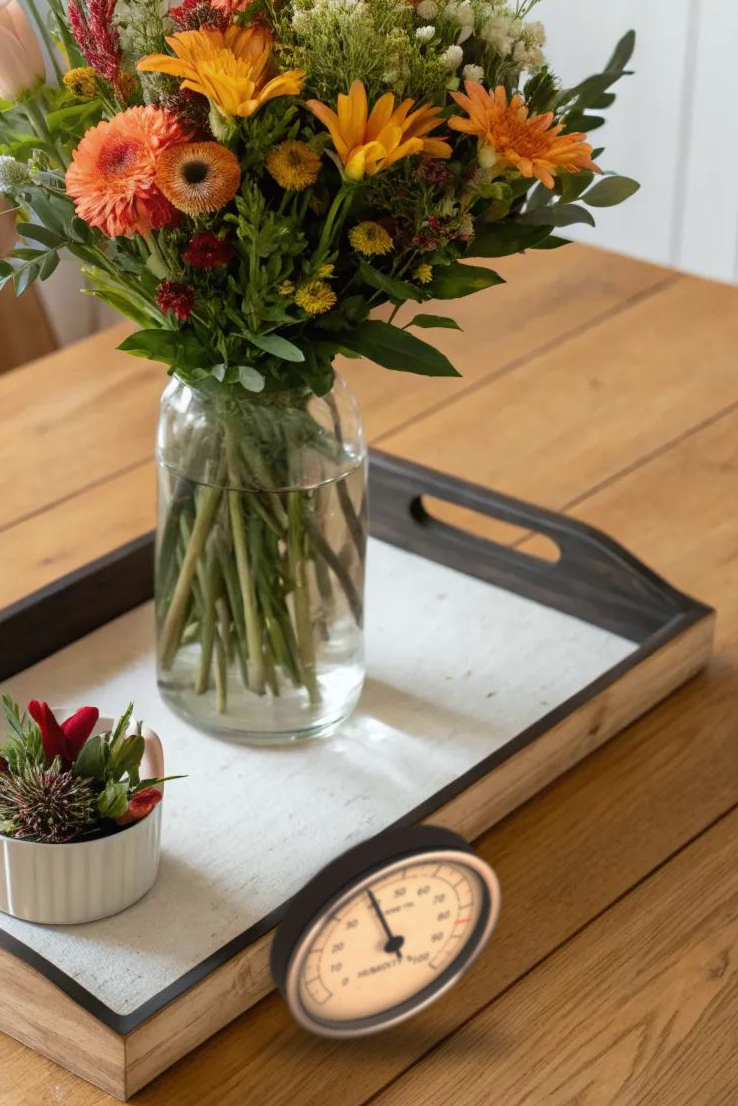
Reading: 40 %
